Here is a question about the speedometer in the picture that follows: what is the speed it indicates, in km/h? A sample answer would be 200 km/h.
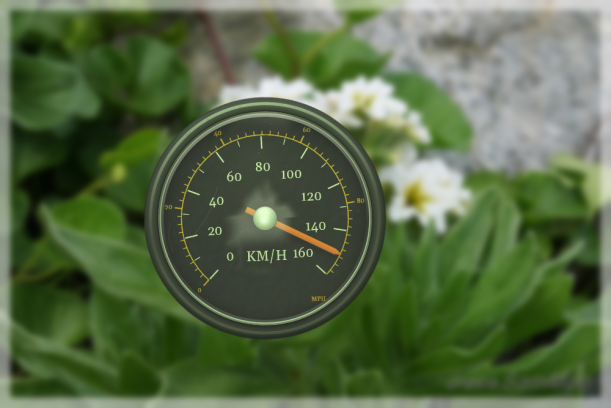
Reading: 150 km/h
